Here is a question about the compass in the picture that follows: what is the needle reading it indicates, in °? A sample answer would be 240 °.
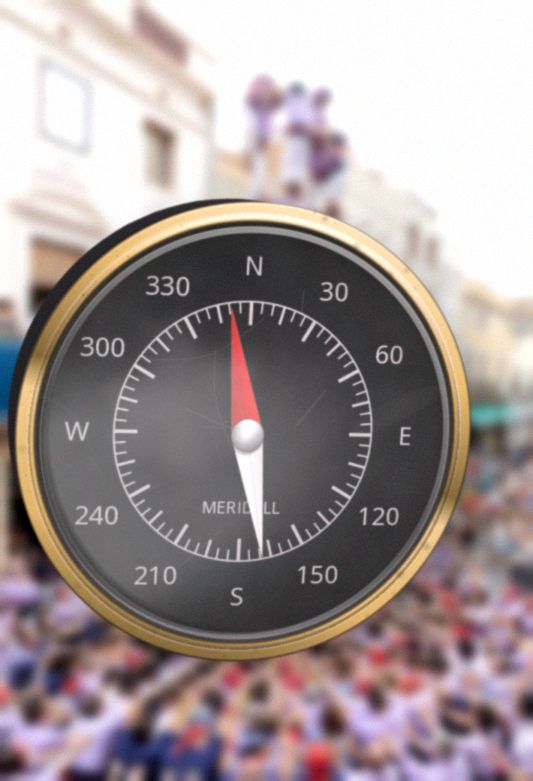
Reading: 350 °
